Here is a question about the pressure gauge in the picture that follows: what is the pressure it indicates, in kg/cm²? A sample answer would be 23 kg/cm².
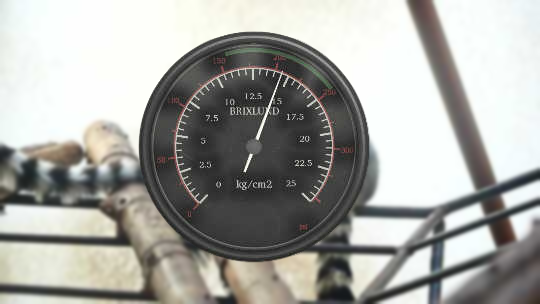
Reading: 14.5 kg/cm²
